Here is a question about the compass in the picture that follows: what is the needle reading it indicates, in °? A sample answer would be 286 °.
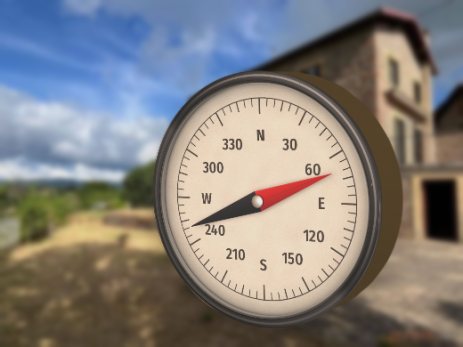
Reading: 70 °
